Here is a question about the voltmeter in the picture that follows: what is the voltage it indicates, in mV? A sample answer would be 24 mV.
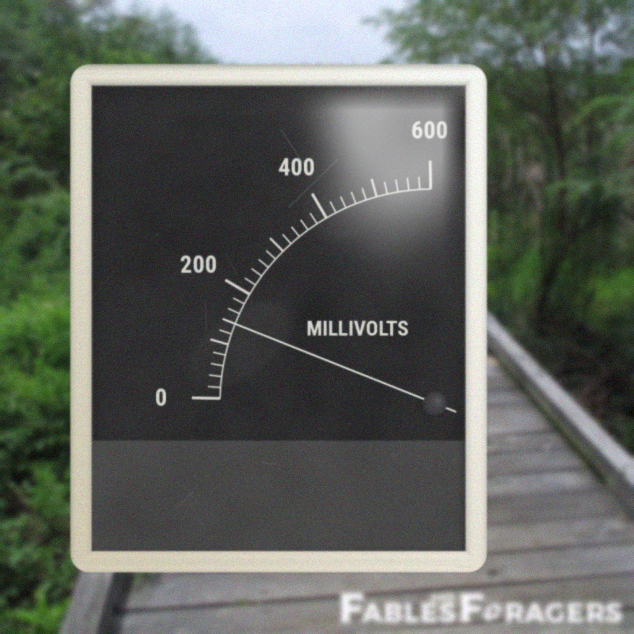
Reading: 140 mV
